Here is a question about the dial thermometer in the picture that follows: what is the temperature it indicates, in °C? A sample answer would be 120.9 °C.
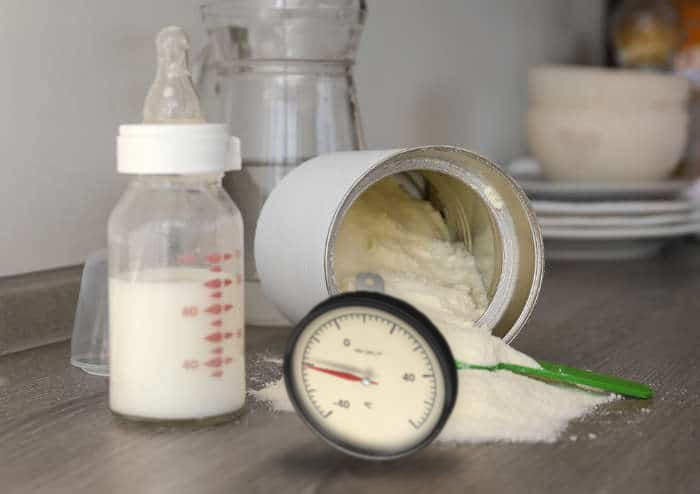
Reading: -20 °C
